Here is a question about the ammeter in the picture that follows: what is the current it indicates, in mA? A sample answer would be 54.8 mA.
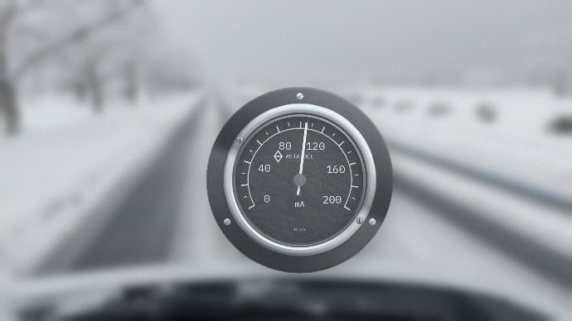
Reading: 105 mA
